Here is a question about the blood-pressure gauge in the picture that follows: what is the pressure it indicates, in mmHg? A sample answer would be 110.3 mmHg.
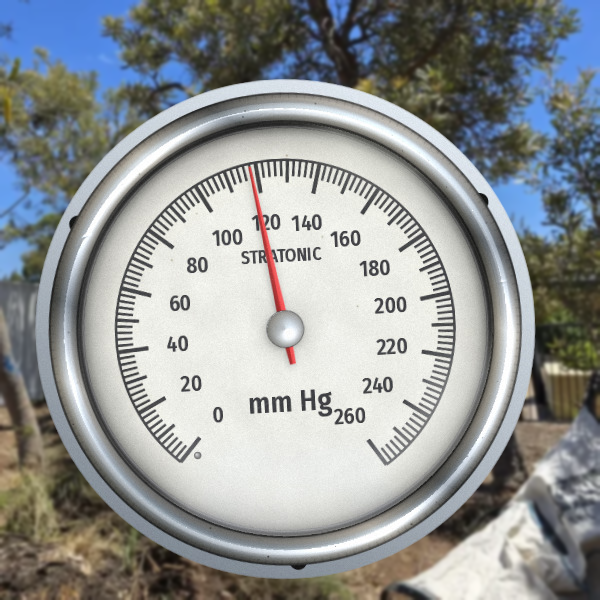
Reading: 118 mmHg
